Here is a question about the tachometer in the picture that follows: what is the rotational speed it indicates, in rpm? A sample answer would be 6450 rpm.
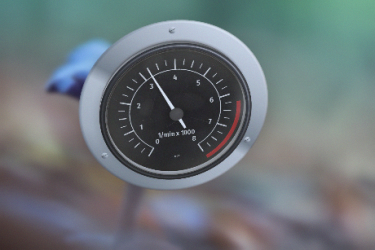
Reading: 3250 rpm
